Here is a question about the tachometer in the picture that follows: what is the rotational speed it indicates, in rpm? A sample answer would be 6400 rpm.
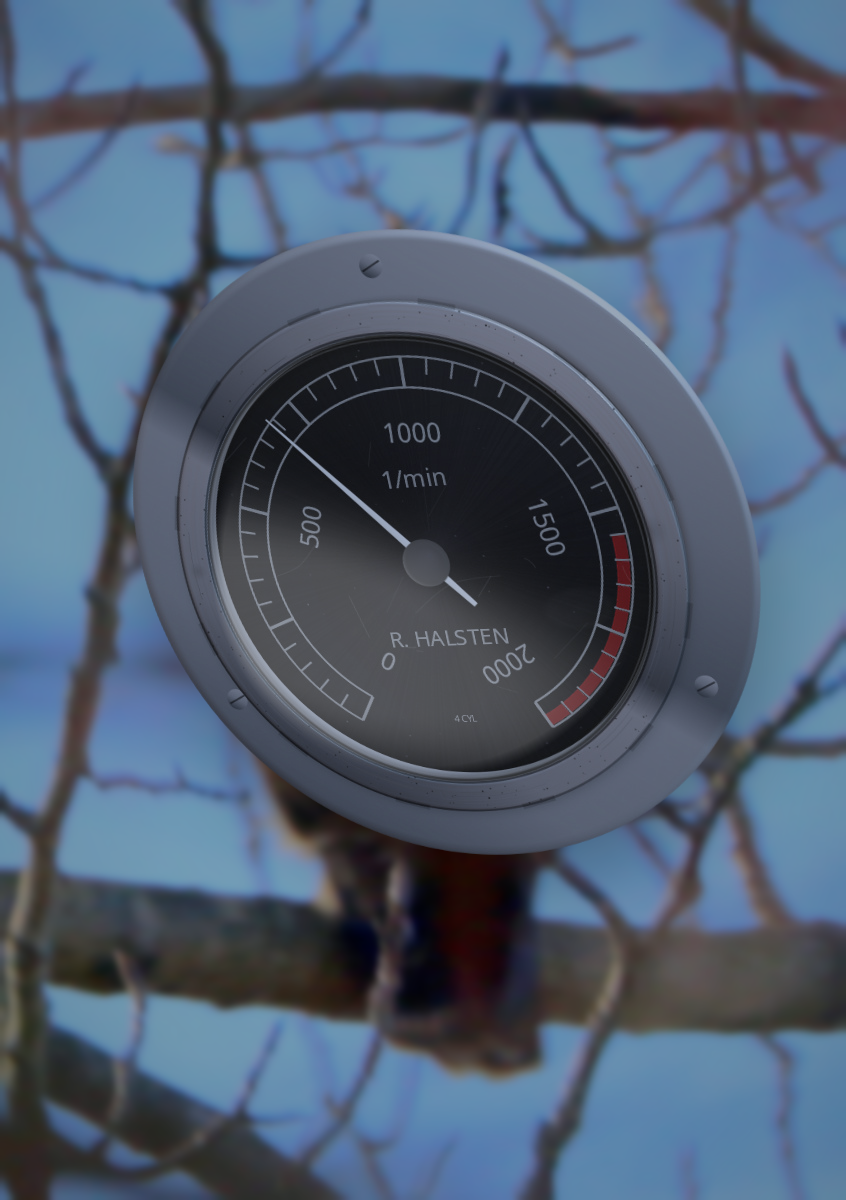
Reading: 700 rpm
